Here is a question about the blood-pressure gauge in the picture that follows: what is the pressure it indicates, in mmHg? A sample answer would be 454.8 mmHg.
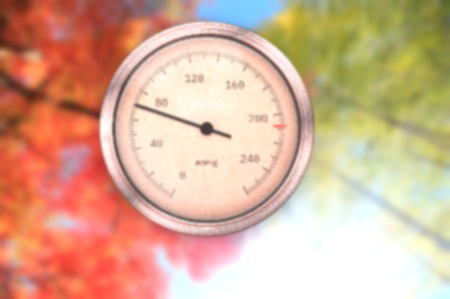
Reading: 70 mmHg
